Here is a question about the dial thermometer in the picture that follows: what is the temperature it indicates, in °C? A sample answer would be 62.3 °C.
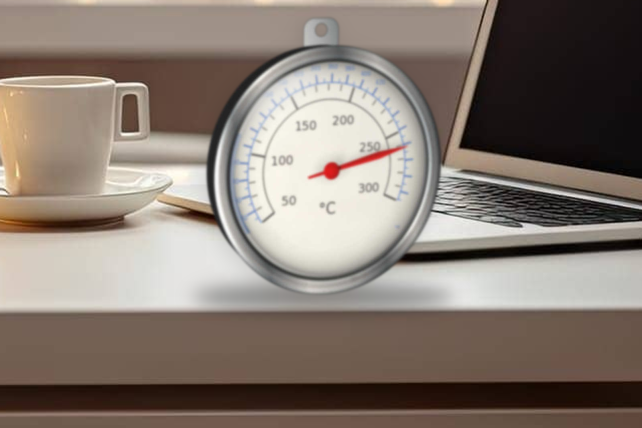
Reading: 260 °C
